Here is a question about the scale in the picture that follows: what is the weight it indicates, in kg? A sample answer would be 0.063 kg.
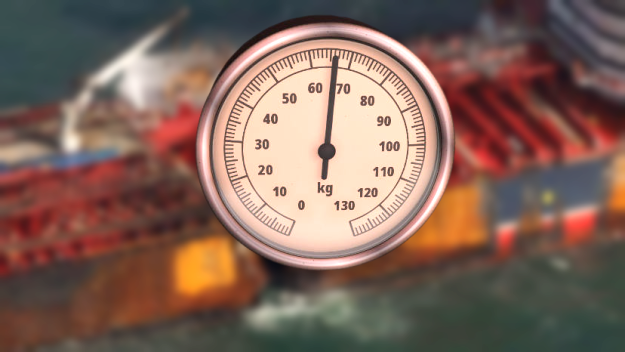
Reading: 66 kg
